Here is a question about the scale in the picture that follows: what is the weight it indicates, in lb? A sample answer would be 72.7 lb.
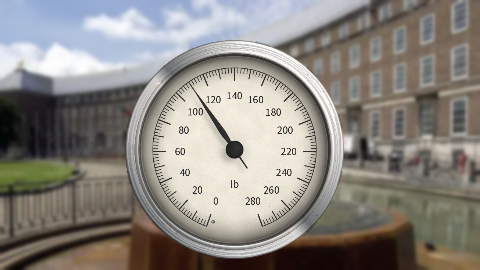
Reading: 110 lb
